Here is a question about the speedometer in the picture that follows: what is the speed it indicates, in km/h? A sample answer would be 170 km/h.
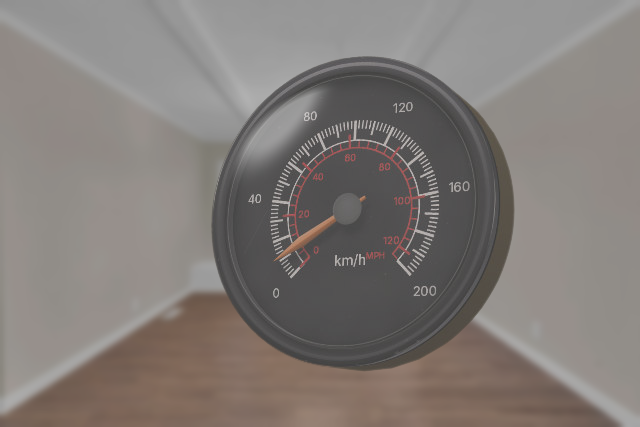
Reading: 10 km/h
